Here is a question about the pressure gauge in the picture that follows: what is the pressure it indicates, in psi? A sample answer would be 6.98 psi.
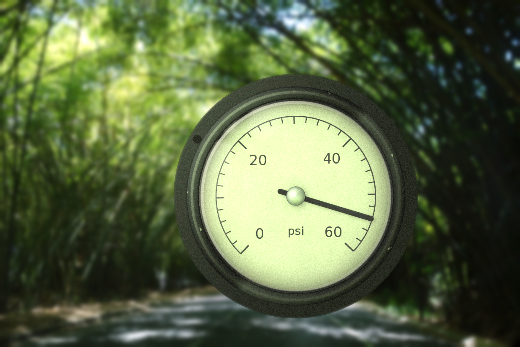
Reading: 54 psi
